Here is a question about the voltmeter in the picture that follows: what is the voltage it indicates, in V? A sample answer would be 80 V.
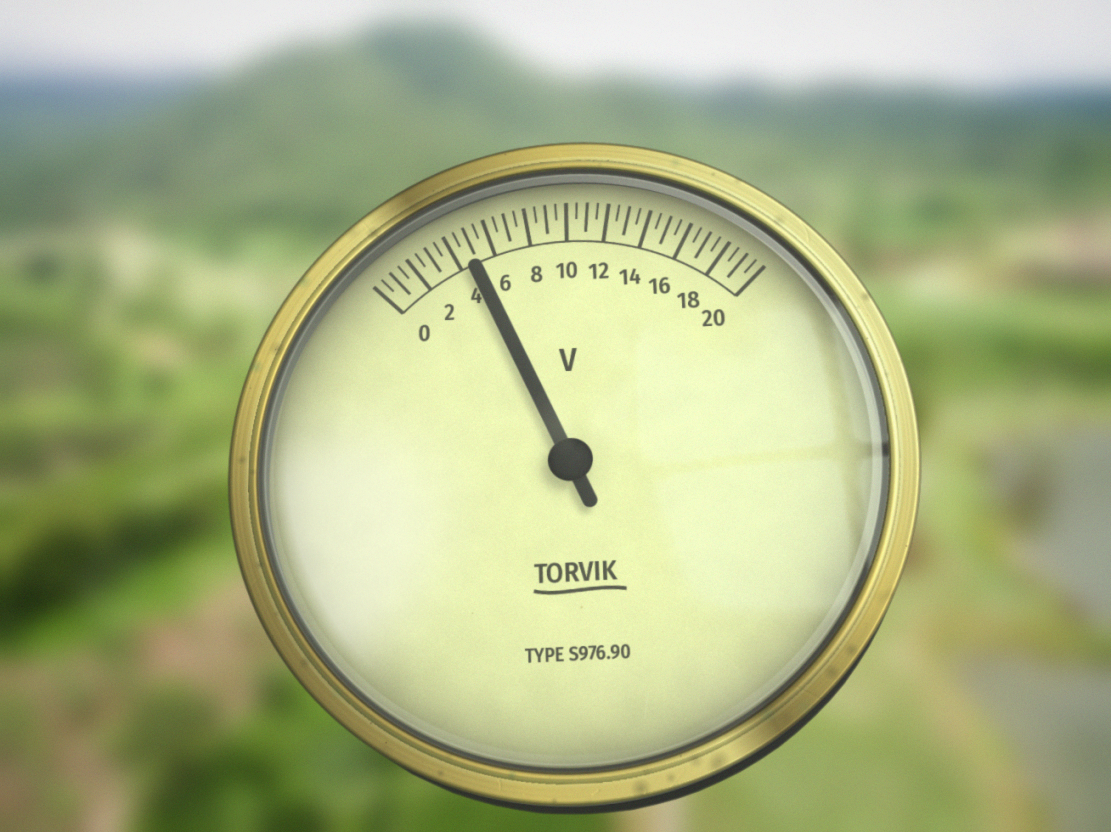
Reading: 4.75 V
